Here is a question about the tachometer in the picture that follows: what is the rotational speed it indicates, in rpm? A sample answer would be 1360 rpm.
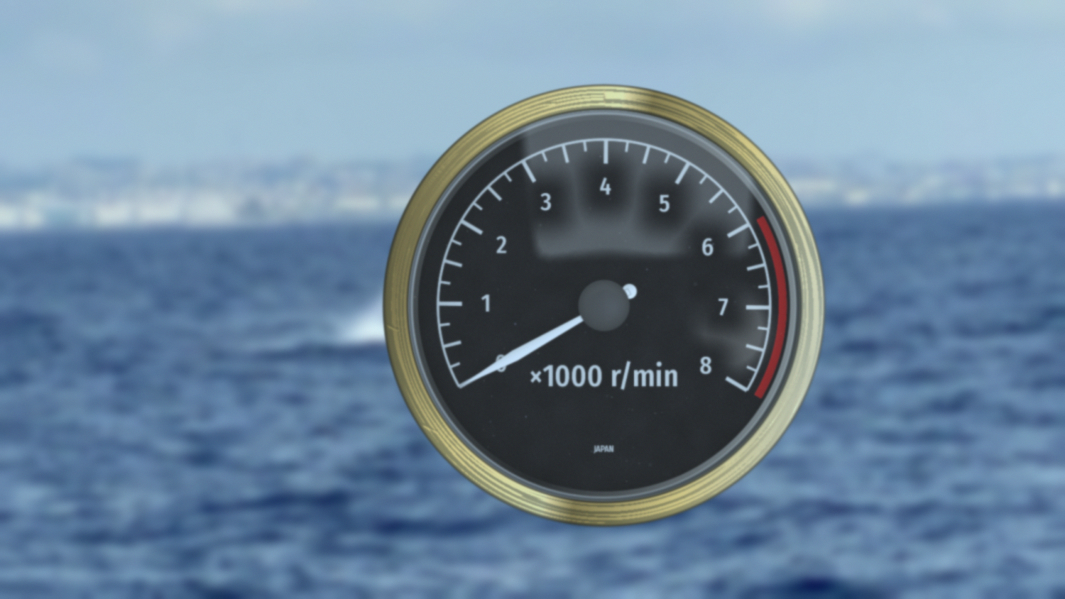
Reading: 0 rpm
